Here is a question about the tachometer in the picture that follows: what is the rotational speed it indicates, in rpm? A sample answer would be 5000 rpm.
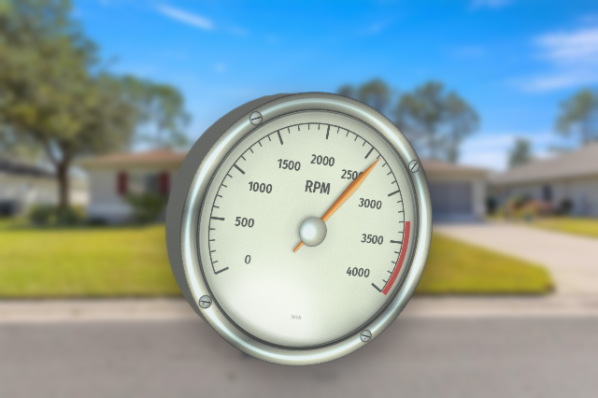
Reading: 2600 rpm
